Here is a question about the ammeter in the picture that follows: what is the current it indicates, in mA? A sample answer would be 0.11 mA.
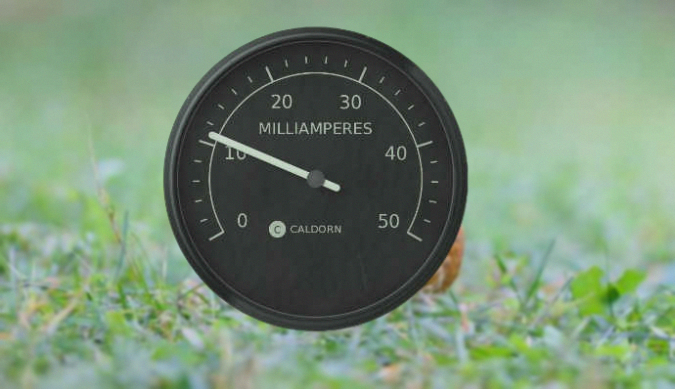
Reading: 11 mA
